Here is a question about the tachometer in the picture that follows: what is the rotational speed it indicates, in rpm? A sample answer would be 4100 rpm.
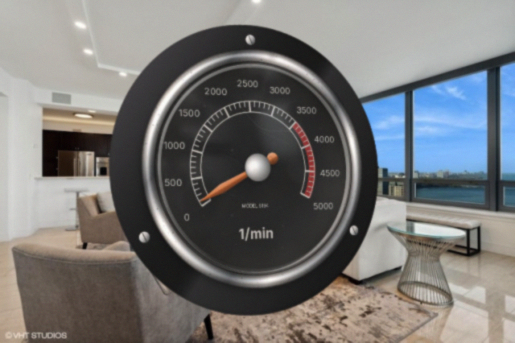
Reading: 100 rpm
